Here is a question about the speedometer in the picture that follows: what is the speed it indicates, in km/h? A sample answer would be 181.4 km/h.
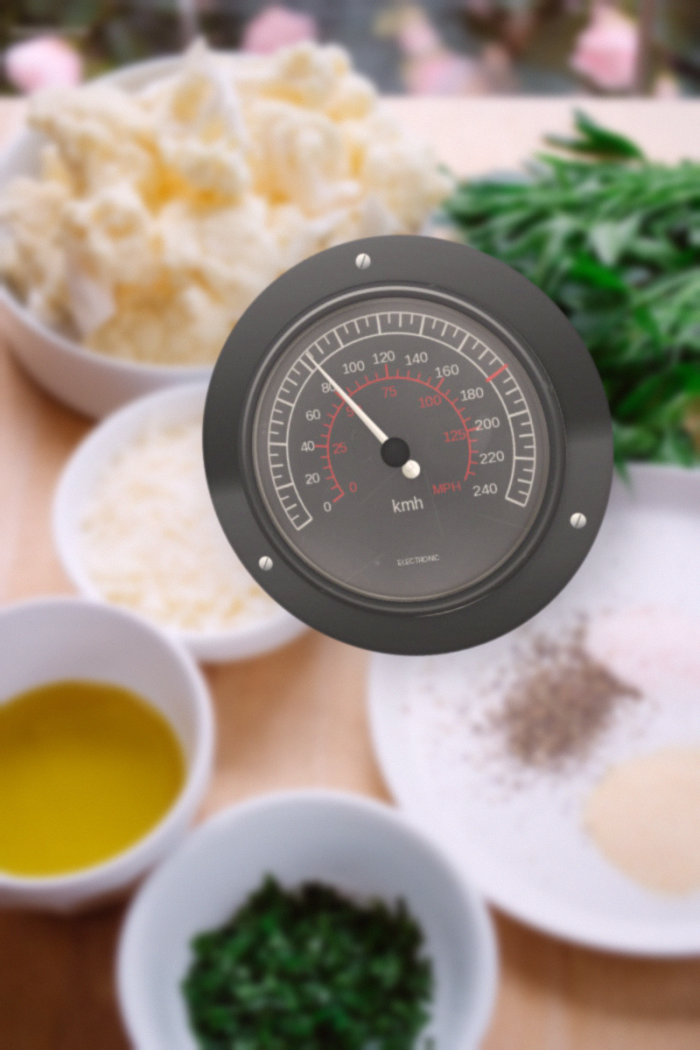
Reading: 85 km/h
